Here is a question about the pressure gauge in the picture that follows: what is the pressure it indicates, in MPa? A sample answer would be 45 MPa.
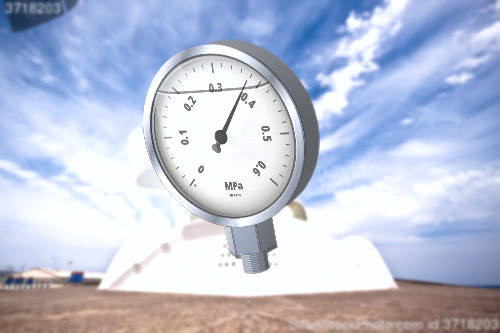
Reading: 0.38 MPa
